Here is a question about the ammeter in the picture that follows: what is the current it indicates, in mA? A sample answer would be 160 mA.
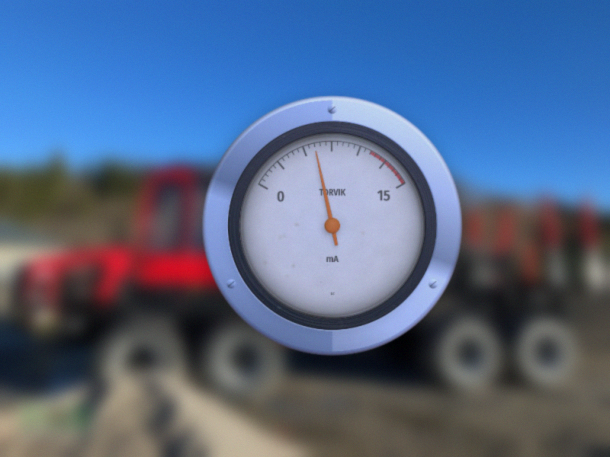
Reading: 6 mA
